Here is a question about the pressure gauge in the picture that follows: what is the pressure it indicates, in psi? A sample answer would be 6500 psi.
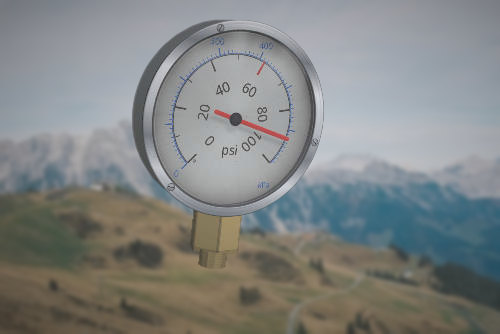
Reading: 90 psi
